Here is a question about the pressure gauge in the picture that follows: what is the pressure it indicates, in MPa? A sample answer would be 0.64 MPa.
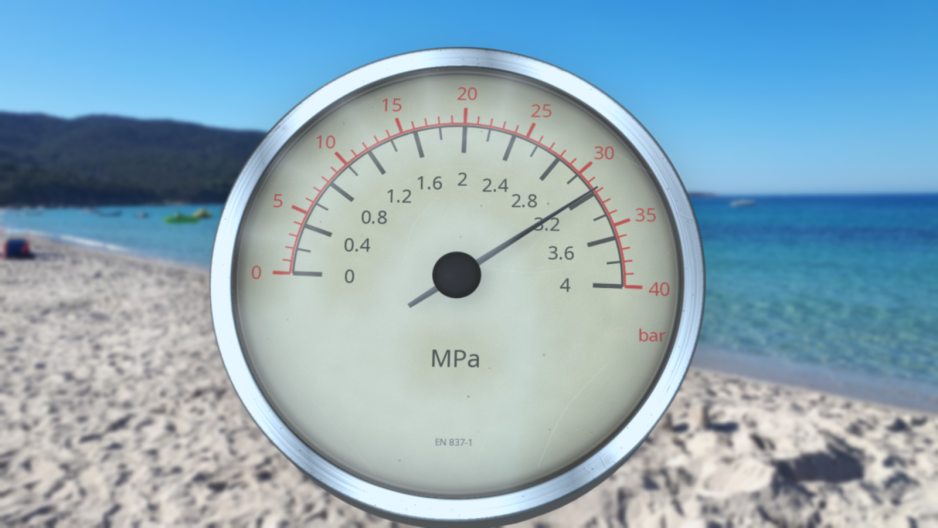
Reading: 3.2 MPa
